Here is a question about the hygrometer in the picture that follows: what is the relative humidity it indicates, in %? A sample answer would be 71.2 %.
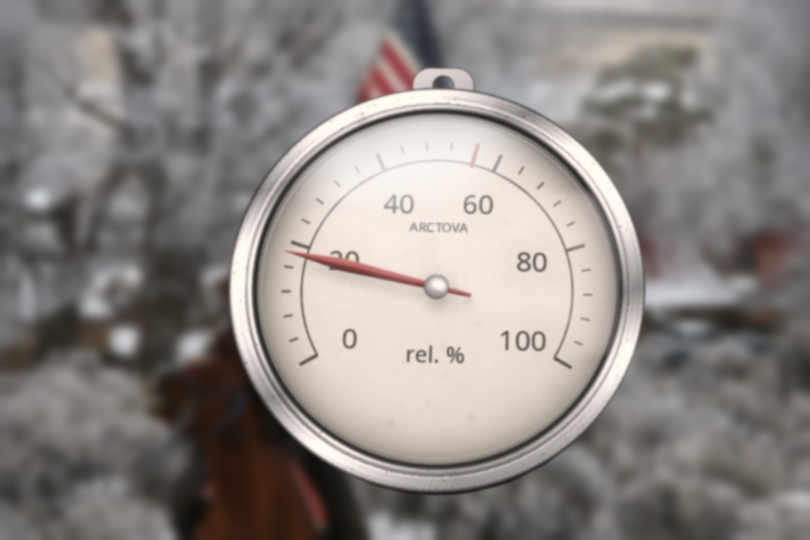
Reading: 18 %
